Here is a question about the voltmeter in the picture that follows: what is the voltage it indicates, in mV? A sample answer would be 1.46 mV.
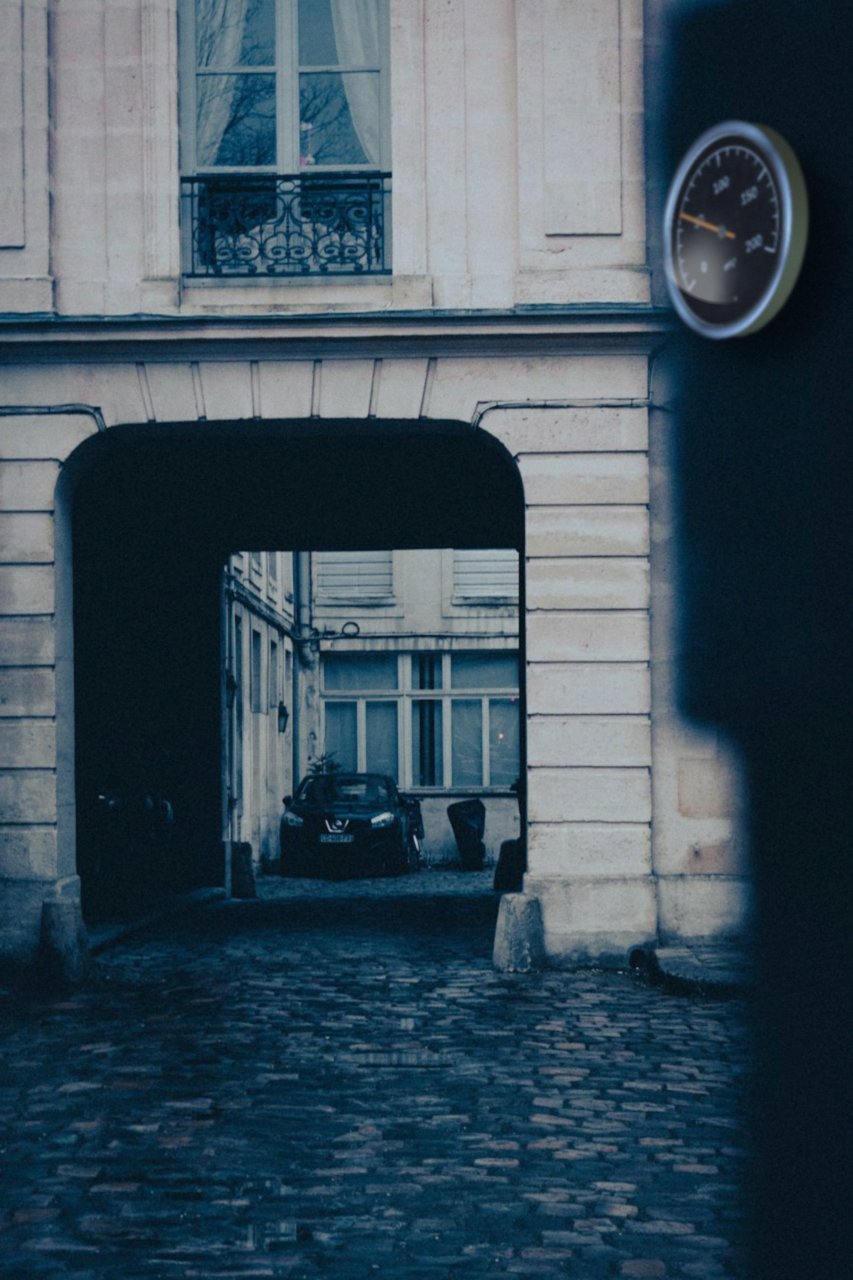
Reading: 50 mV
